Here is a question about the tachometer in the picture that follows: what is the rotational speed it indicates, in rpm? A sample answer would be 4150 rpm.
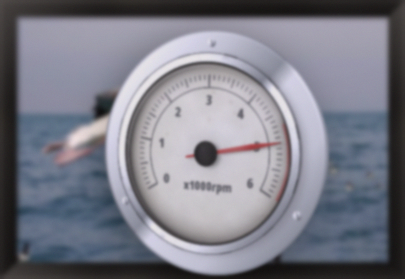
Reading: 5000 rpm
